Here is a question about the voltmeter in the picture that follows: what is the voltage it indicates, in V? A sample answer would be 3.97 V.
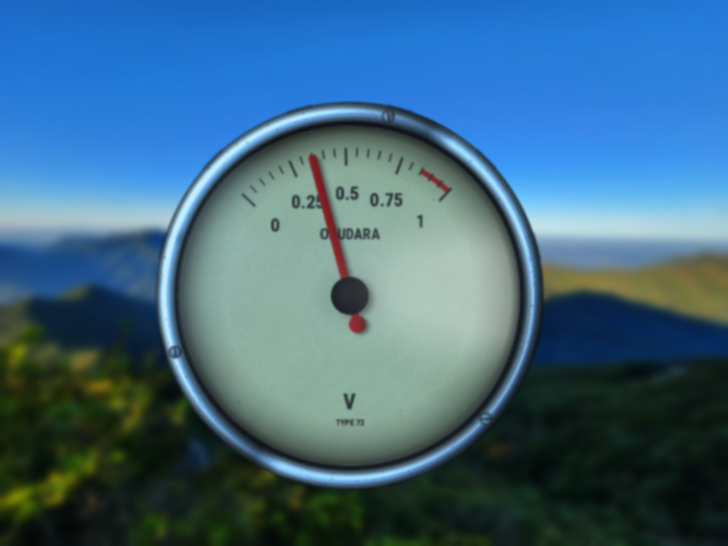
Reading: 0.35 V
